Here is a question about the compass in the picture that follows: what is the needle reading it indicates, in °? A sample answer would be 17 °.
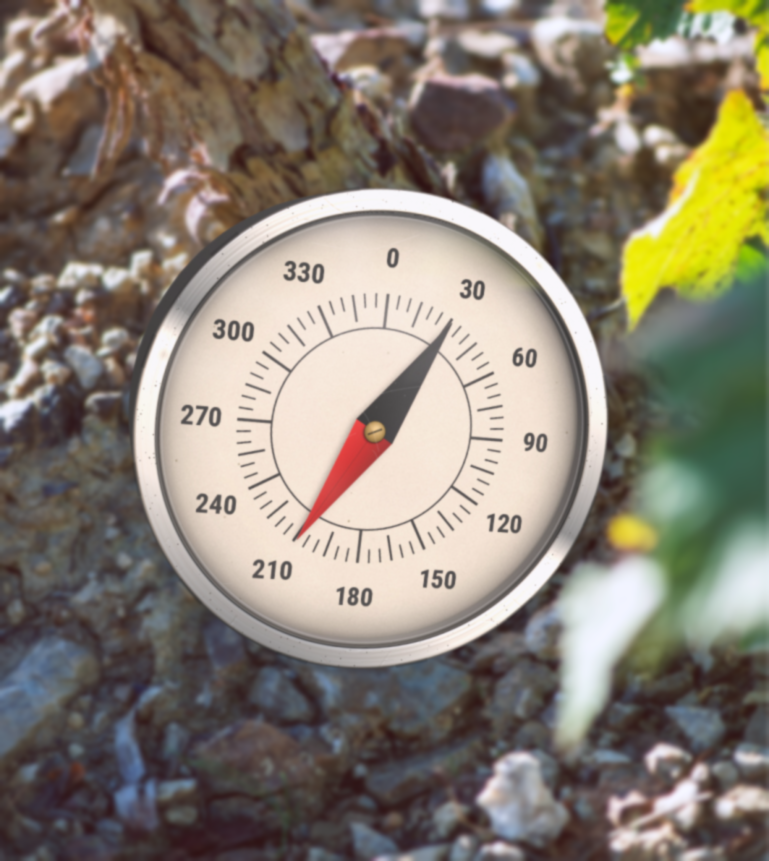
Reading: 210 °
